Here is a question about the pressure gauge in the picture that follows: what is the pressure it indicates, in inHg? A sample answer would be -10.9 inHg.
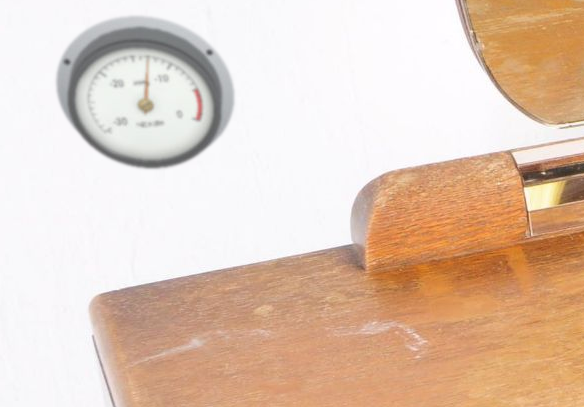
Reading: -13 inHg
